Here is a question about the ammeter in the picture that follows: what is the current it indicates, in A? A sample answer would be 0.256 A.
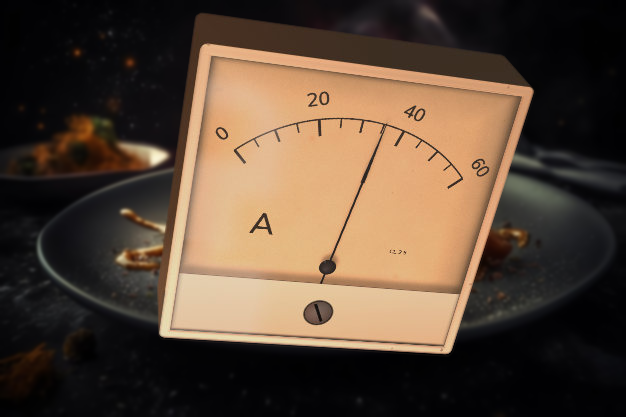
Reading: 35 A
